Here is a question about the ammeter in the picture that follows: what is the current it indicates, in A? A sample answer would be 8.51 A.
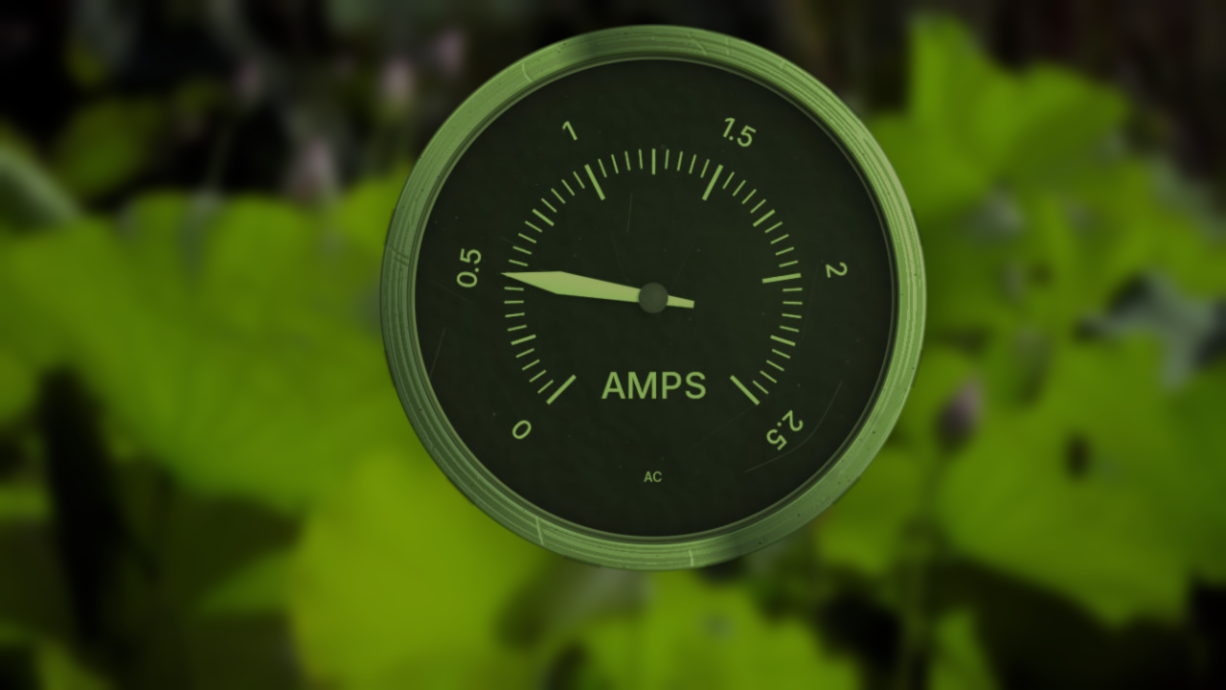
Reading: 0.5 A
